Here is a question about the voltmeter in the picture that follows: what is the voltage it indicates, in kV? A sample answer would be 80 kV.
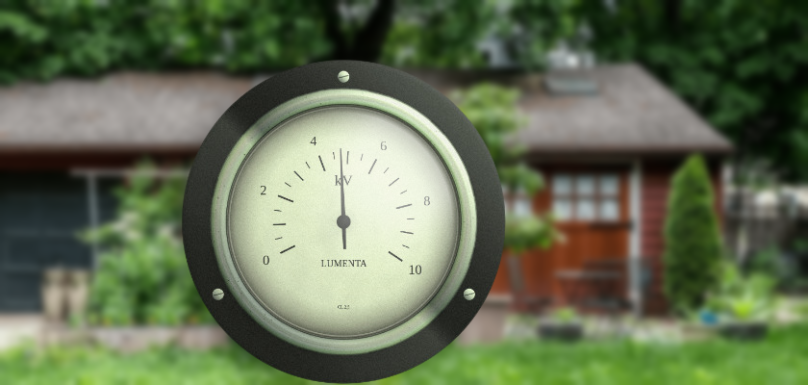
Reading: 4.75 kV
